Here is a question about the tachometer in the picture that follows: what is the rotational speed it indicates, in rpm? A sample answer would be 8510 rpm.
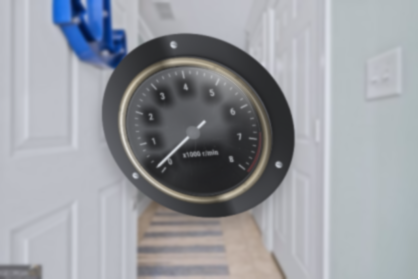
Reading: 200 rpm
